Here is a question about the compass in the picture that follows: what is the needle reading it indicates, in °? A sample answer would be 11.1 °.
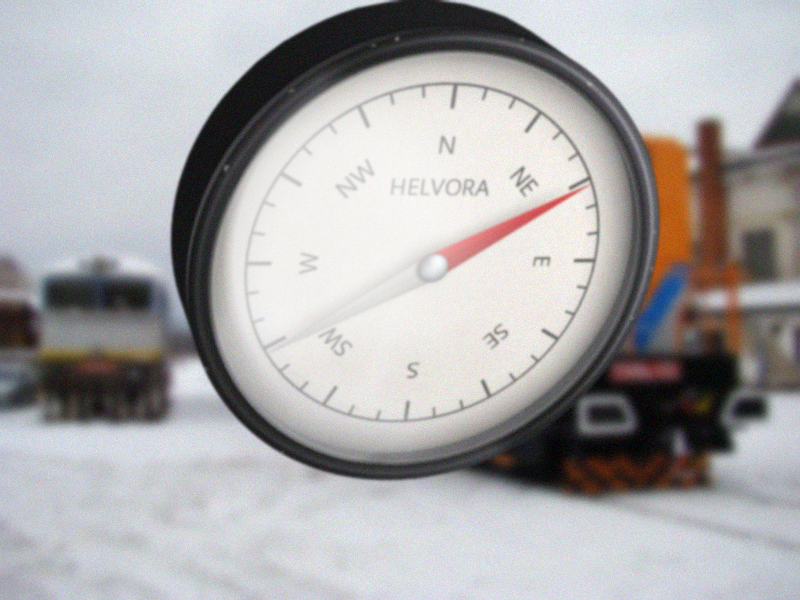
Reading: 60 °
